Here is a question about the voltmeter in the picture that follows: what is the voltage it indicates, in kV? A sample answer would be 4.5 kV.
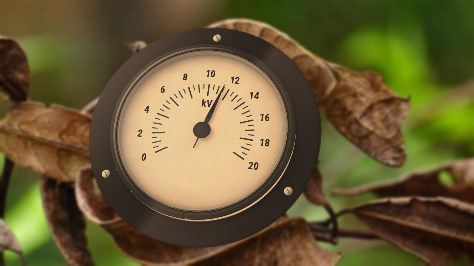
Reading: 11.5 kV
